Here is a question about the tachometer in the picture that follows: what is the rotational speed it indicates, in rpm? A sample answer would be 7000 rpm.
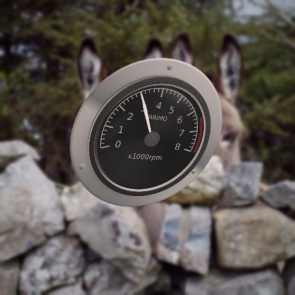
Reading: 3000 rpm
